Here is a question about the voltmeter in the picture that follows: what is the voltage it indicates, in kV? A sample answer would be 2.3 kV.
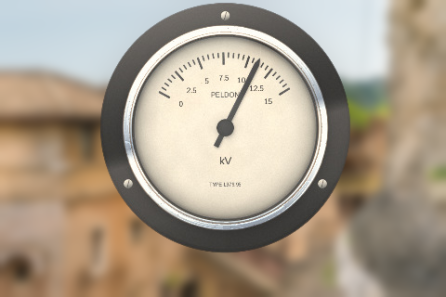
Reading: 11 kV
